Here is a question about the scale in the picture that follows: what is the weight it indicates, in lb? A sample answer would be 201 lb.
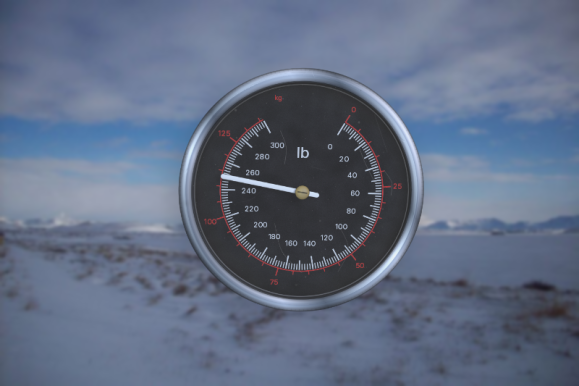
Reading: 250 lb
